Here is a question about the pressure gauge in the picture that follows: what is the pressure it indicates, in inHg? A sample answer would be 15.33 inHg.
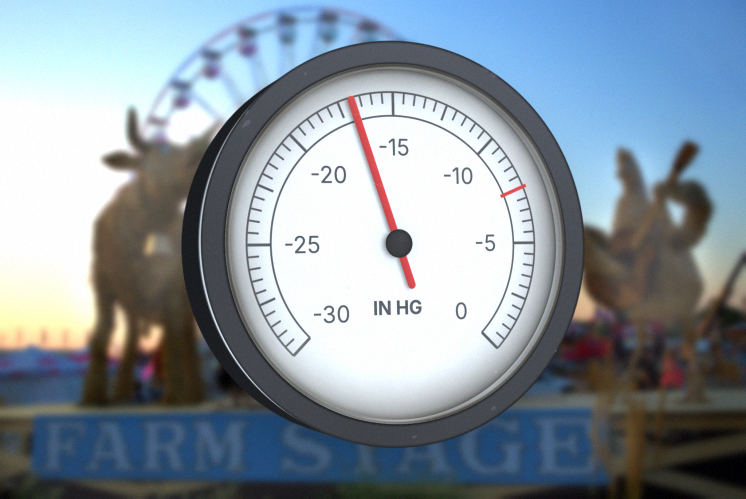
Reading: -17 inHg
